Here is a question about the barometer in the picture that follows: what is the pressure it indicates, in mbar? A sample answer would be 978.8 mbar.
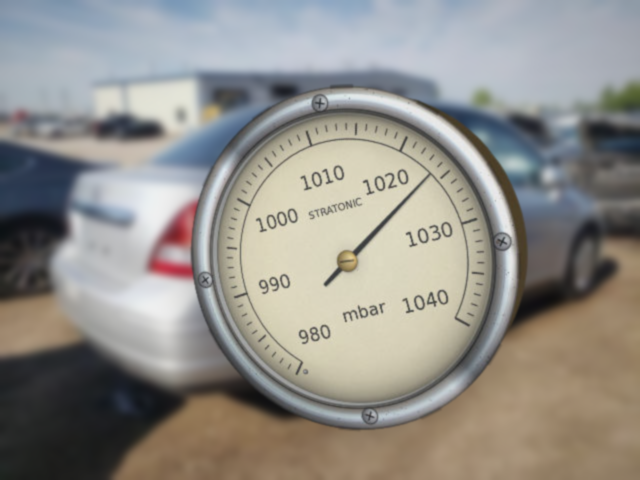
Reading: 1024 mbar
